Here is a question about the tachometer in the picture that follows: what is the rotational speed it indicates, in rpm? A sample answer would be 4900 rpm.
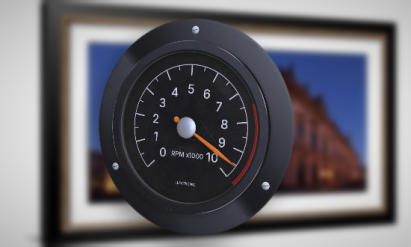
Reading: 9500 rpm
